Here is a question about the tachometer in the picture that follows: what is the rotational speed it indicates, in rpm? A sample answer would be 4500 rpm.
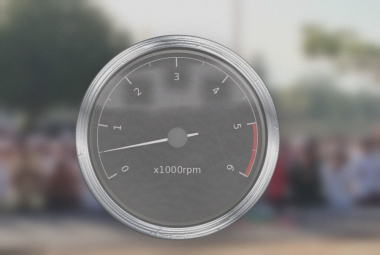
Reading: 500 rpm
